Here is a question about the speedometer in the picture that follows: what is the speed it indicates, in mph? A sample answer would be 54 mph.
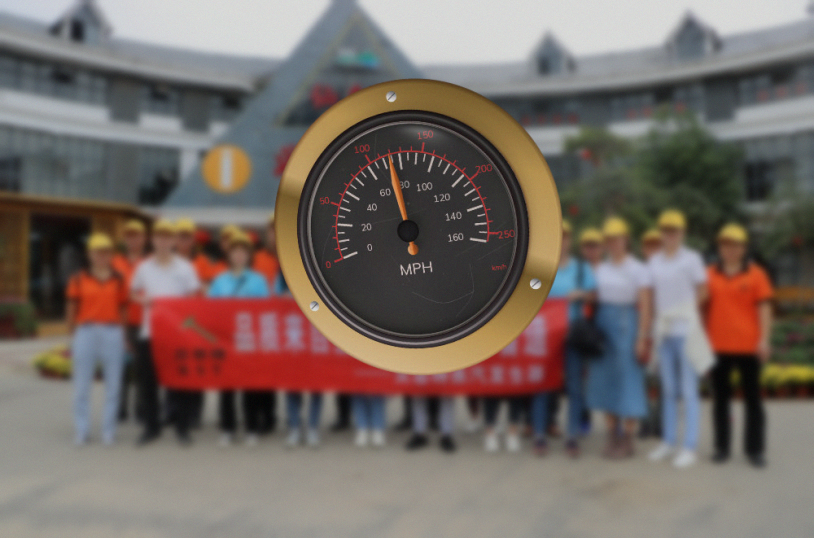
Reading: 75 mph
